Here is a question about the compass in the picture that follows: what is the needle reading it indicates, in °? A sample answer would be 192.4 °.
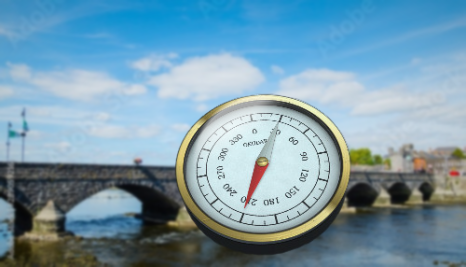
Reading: 210 °
